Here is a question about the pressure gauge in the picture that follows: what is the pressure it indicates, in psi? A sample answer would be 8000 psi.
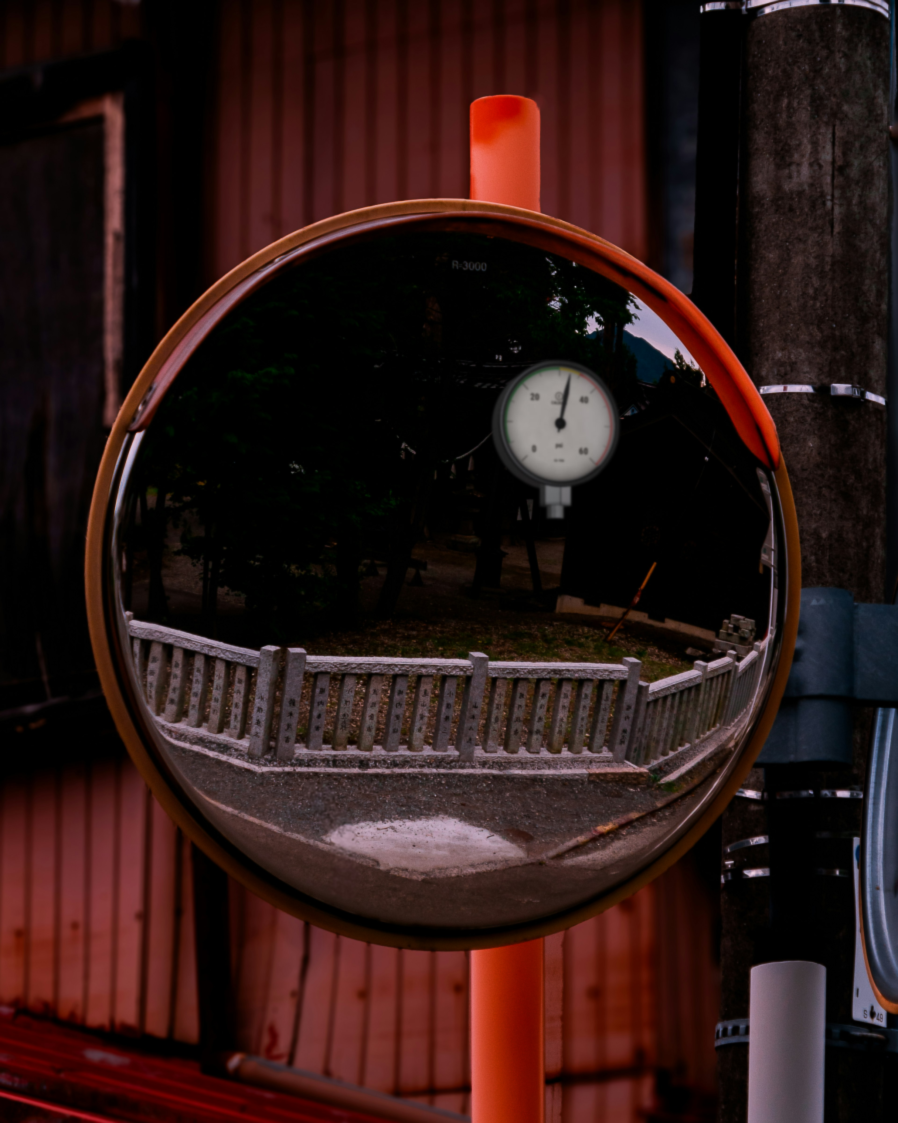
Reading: 32.5 psi
